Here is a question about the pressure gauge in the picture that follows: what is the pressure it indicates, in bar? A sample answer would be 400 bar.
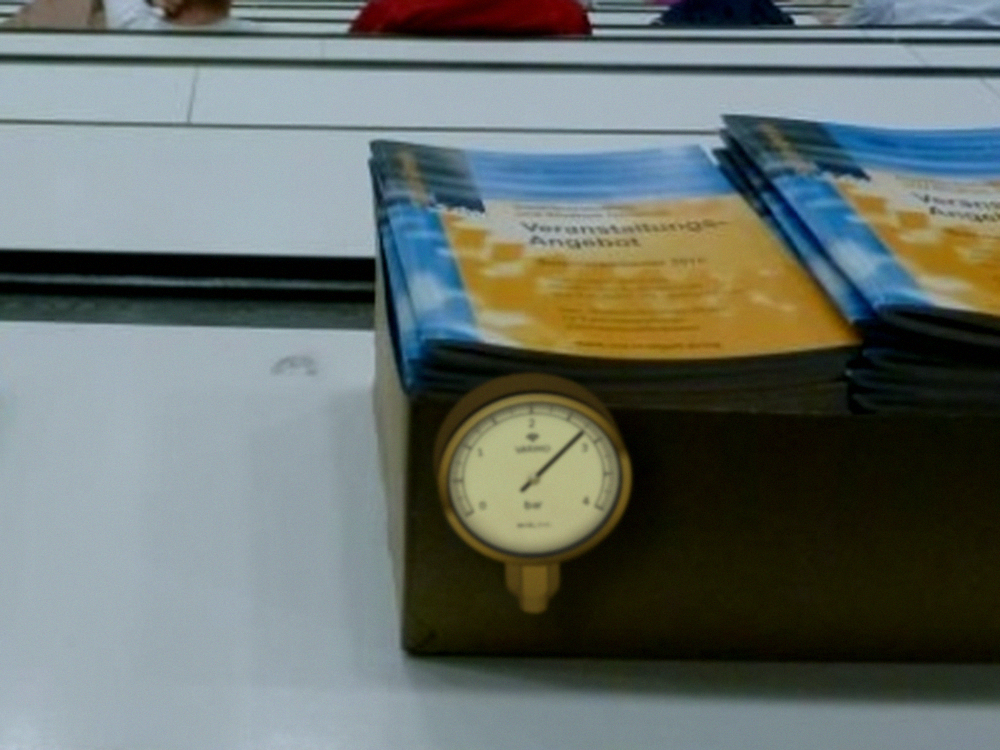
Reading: 2.75 bar
